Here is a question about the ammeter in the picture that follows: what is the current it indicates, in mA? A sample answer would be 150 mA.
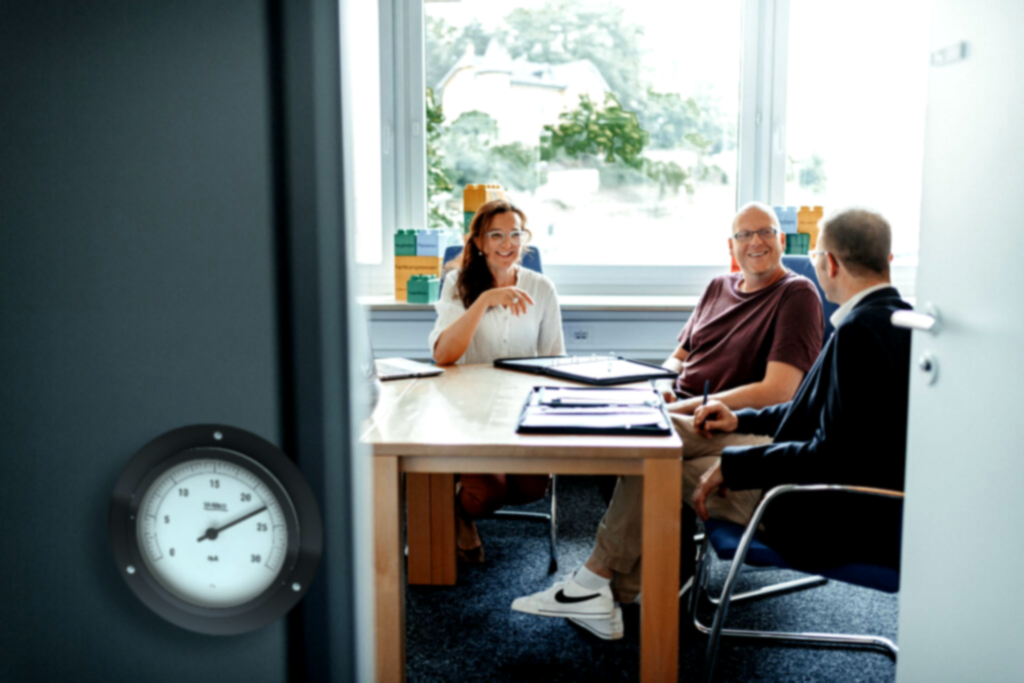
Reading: 22.5 mA
